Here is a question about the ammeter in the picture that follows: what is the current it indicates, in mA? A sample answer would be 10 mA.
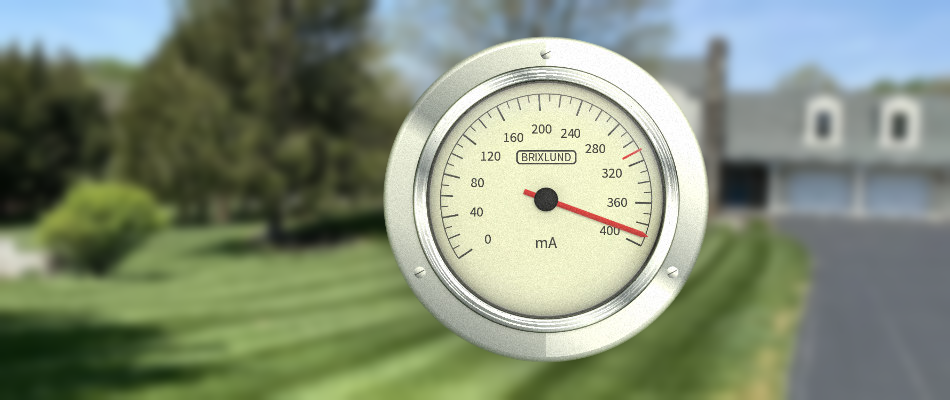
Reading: 390 mA
